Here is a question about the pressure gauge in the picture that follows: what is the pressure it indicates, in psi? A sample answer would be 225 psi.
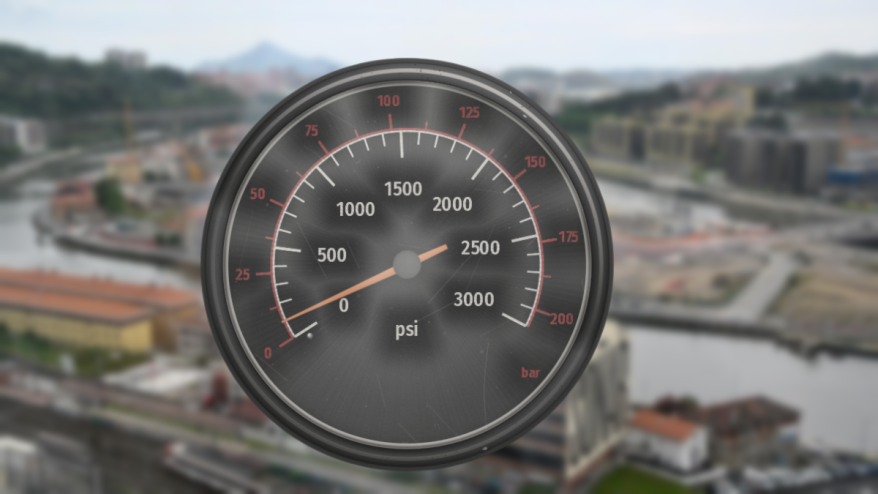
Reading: 100 psi
